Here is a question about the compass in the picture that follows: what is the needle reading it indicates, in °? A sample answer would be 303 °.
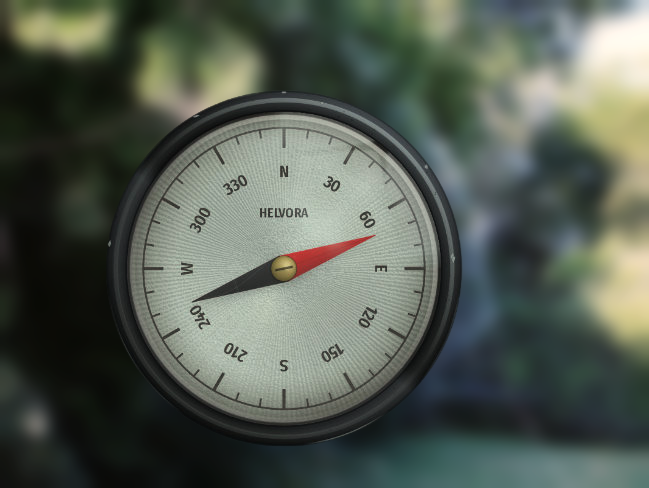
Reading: 70 °
